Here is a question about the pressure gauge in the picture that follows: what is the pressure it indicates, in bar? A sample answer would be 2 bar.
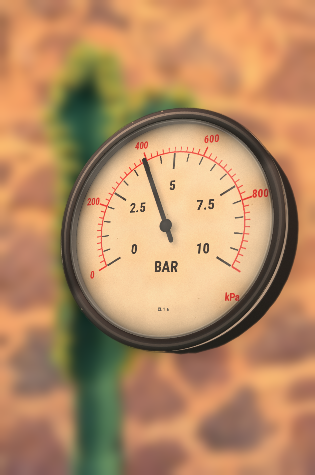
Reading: 4 bar
